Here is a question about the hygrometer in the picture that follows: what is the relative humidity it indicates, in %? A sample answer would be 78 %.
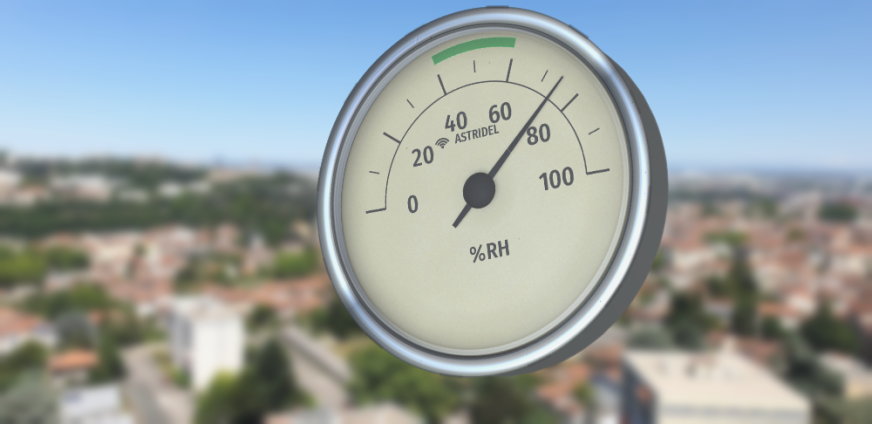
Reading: 75 %
